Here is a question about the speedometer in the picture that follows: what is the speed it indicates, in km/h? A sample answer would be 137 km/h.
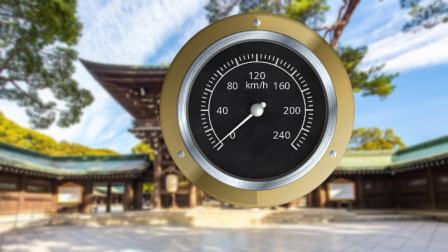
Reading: 4 km/h
